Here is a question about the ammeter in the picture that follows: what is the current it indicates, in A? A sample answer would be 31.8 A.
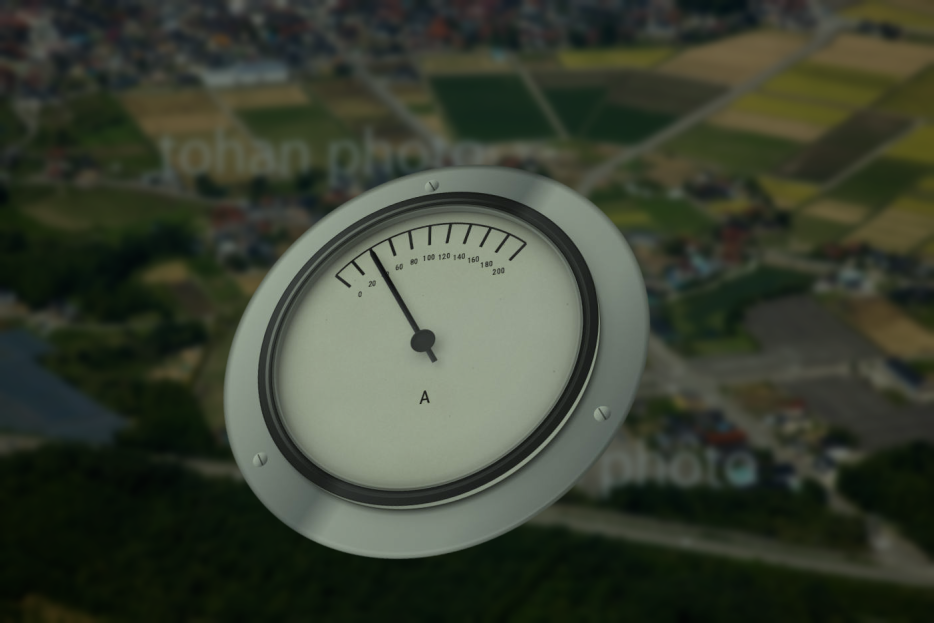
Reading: 40 A
